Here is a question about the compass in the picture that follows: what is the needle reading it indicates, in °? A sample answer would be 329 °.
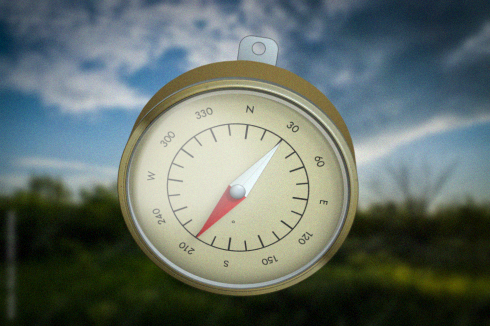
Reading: 210 °
